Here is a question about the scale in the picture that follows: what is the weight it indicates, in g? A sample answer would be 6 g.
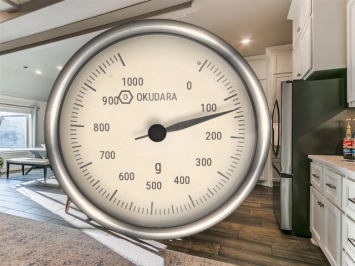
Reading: 130 g
